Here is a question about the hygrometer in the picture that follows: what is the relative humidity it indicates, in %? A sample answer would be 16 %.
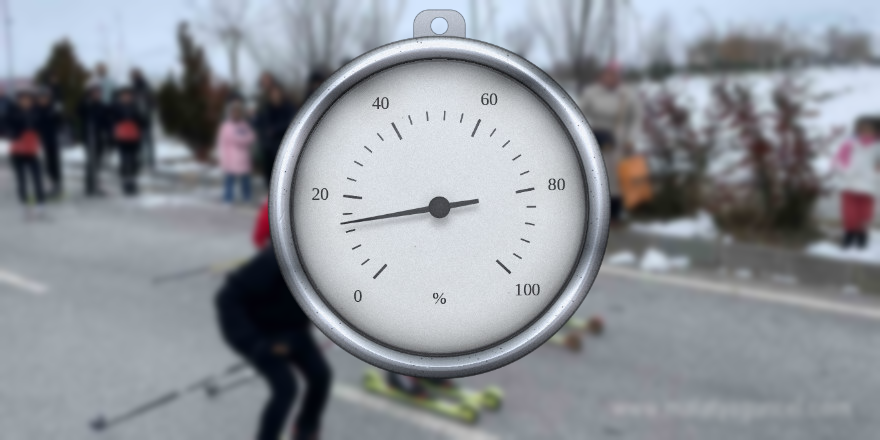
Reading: 14 %
